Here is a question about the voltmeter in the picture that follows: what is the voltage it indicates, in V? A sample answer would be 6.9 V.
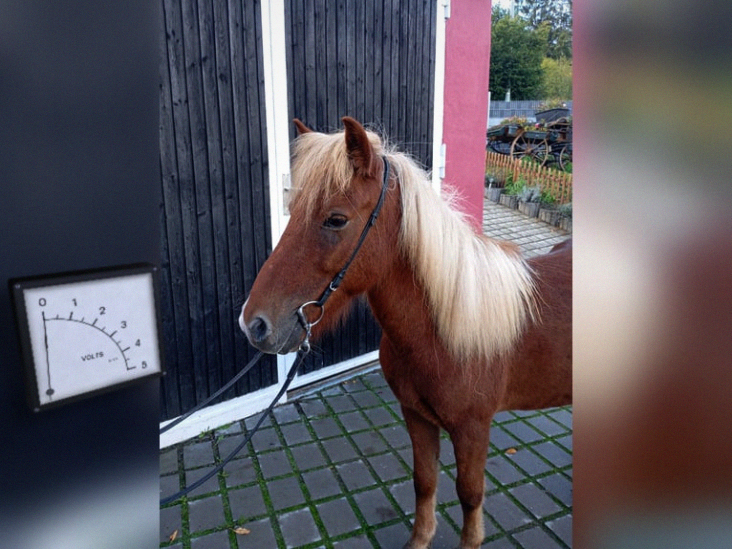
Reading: 0 V
